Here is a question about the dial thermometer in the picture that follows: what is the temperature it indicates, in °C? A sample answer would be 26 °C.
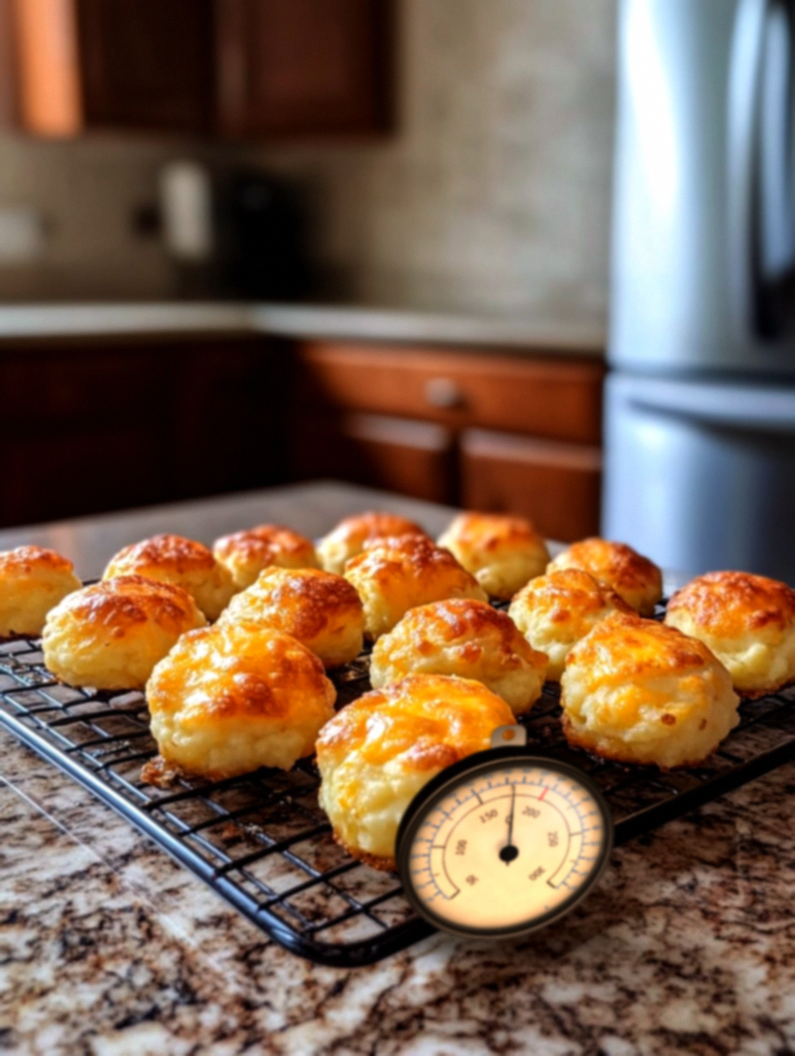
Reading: 175 °C
